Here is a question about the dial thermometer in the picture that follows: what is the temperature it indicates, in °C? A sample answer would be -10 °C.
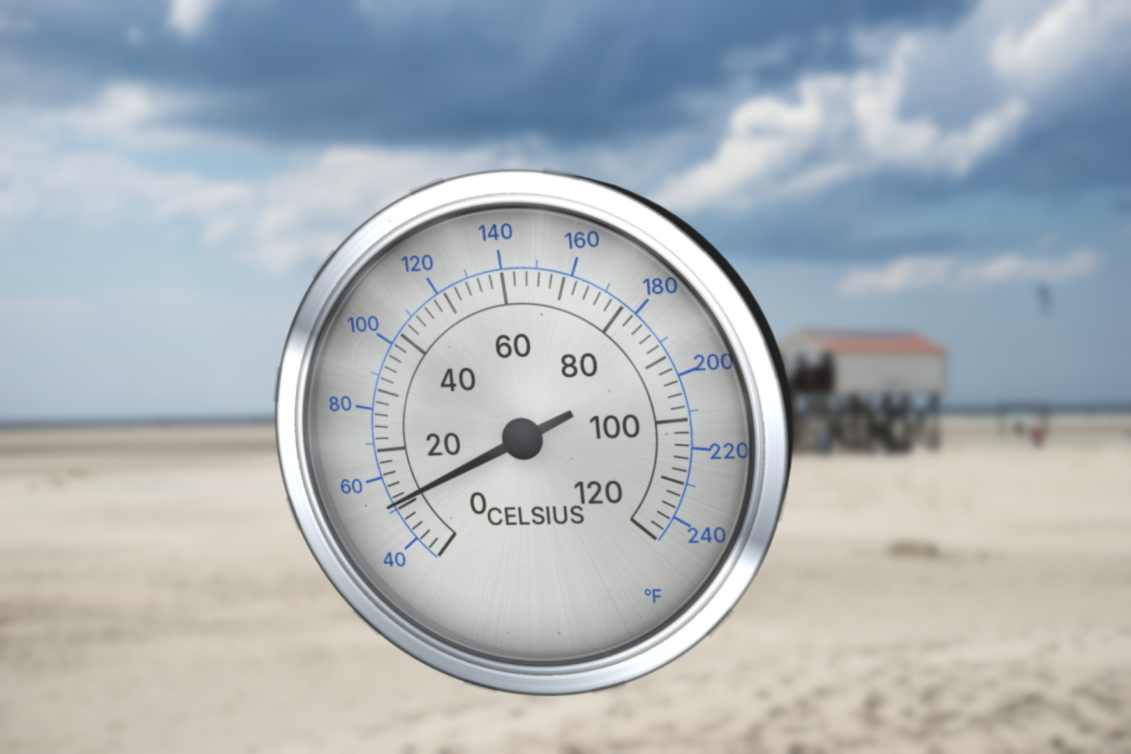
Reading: 11 °C
